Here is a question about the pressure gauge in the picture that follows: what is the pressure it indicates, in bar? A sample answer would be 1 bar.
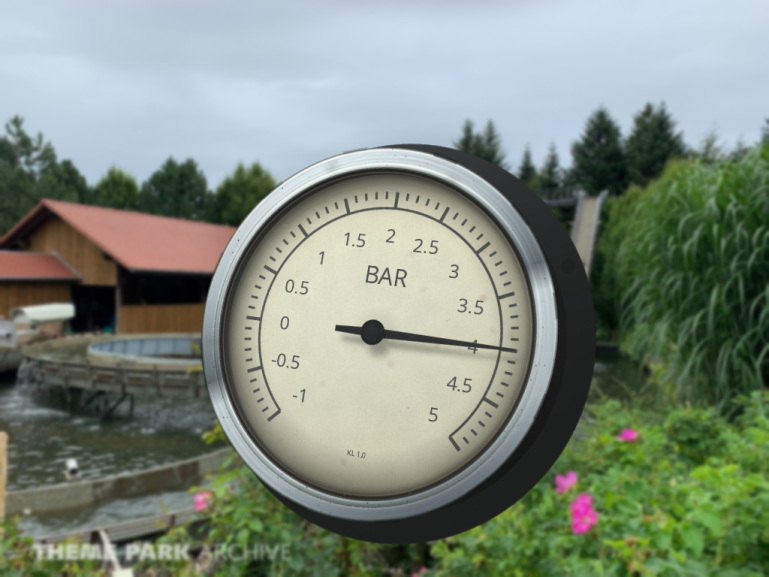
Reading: 4 bar
